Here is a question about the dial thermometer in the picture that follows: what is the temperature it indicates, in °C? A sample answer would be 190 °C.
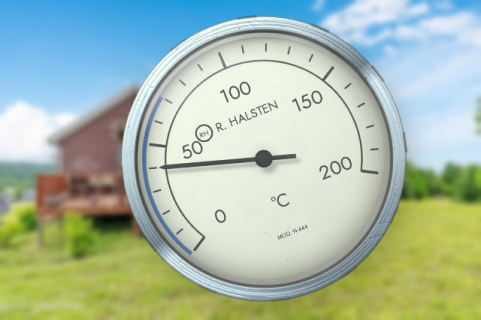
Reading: 40 °C
